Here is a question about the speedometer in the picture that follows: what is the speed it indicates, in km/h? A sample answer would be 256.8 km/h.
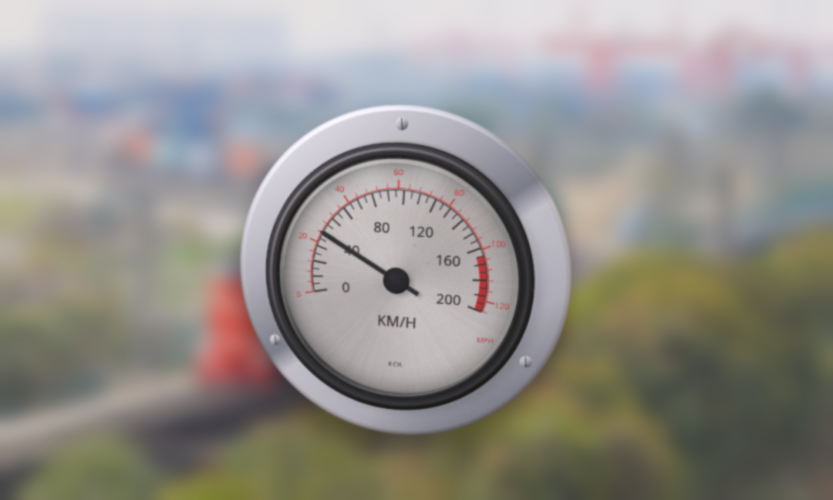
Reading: 40 km/h
